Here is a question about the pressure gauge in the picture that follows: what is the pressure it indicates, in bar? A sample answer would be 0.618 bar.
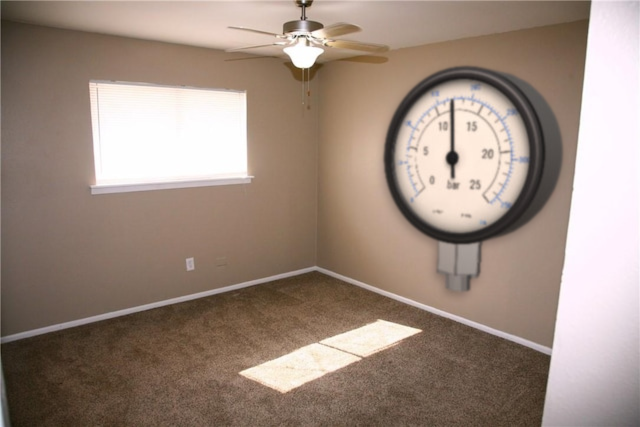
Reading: 12 bar
